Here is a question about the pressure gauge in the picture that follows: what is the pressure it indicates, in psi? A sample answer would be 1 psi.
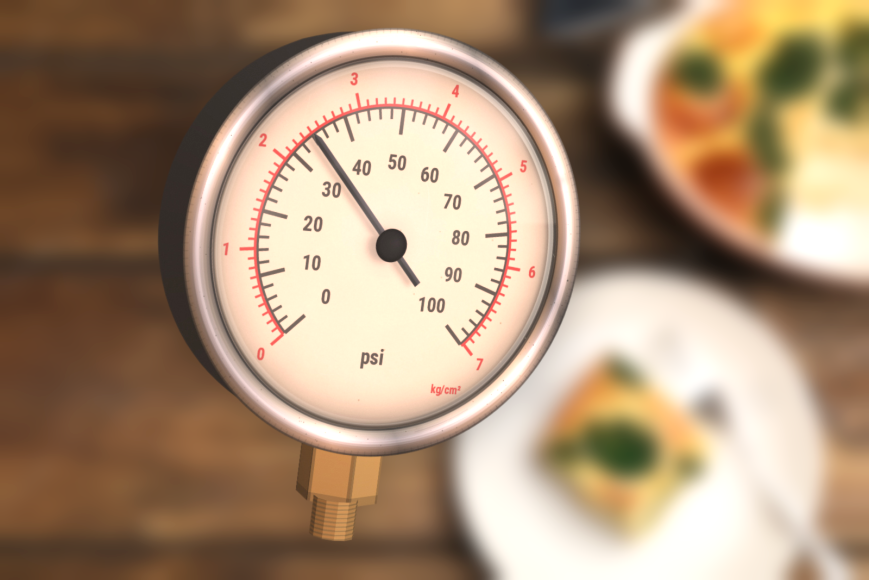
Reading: 34 psi
